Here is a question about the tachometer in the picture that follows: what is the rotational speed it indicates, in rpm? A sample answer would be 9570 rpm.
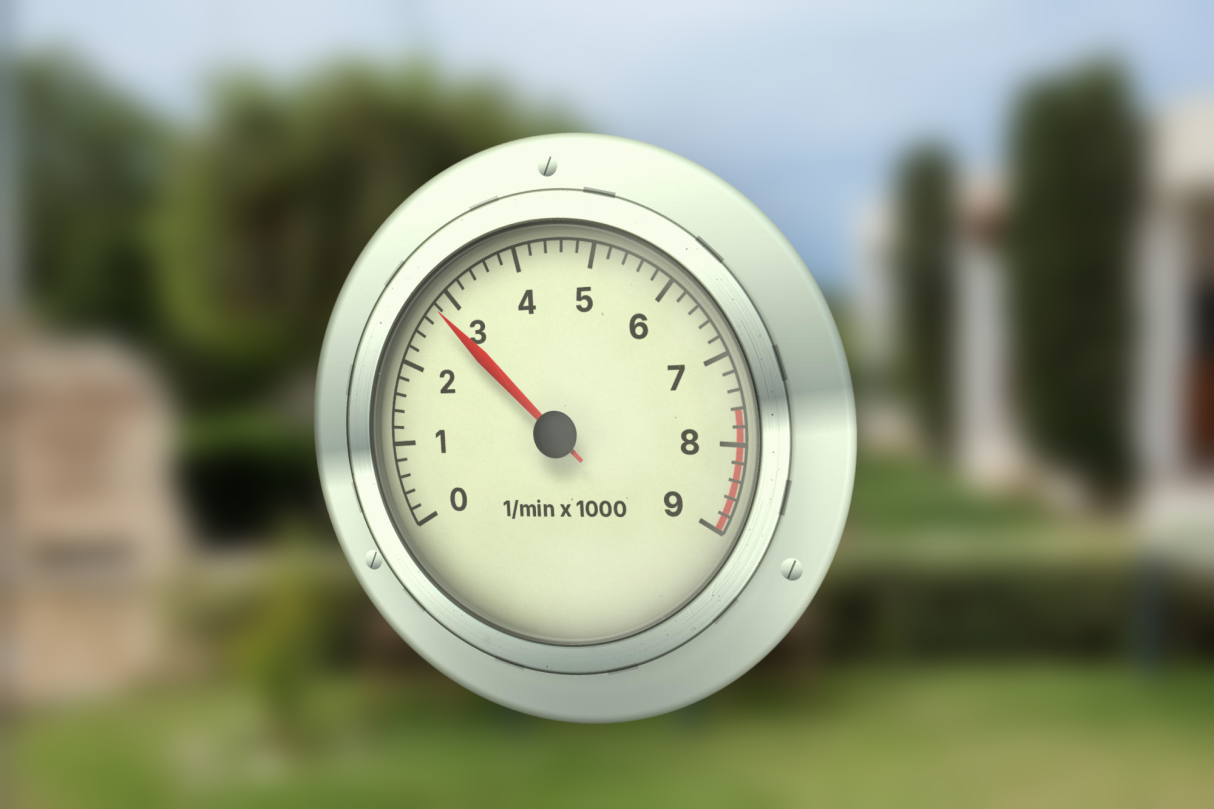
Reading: 2800 rpm
